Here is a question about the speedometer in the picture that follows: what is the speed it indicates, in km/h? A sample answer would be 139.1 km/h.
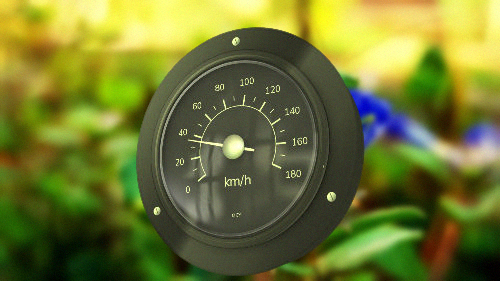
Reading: 35 km/h
